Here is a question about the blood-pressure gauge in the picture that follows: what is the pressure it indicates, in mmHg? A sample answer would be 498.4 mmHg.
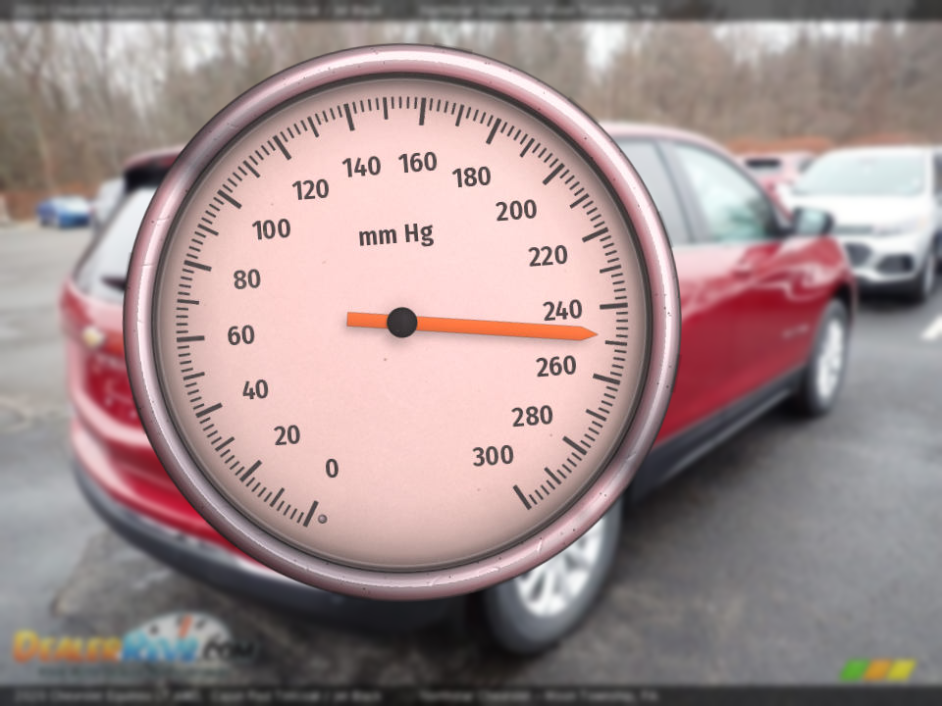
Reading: 248 mmHg
